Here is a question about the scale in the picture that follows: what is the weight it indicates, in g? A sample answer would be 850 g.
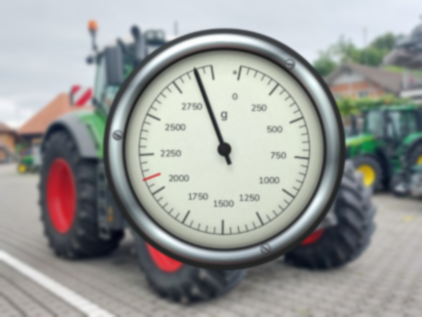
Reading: 2900 g
